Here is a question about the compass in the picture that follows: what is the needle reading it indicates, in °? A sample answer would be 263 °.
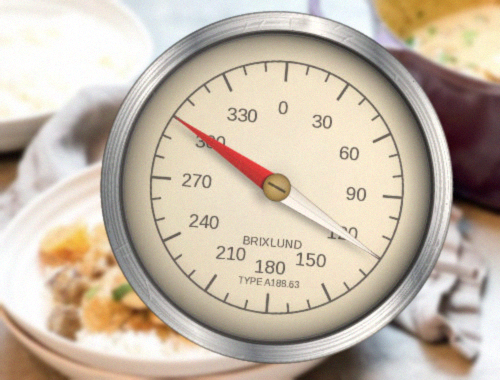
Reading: 300 °
